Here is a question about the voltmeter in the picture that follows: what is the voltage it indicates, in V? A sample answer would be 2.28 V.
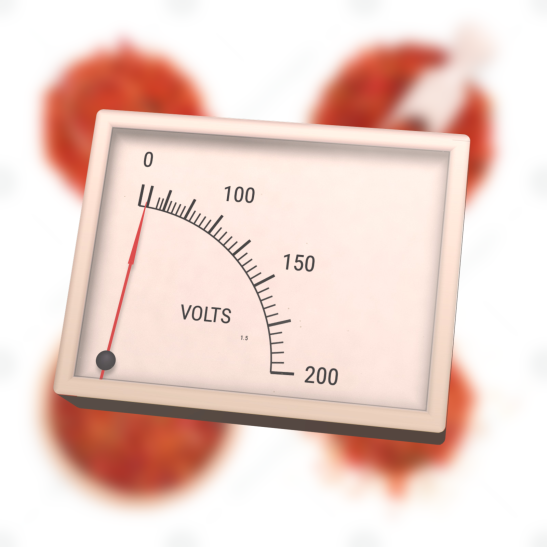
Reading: 25 V
